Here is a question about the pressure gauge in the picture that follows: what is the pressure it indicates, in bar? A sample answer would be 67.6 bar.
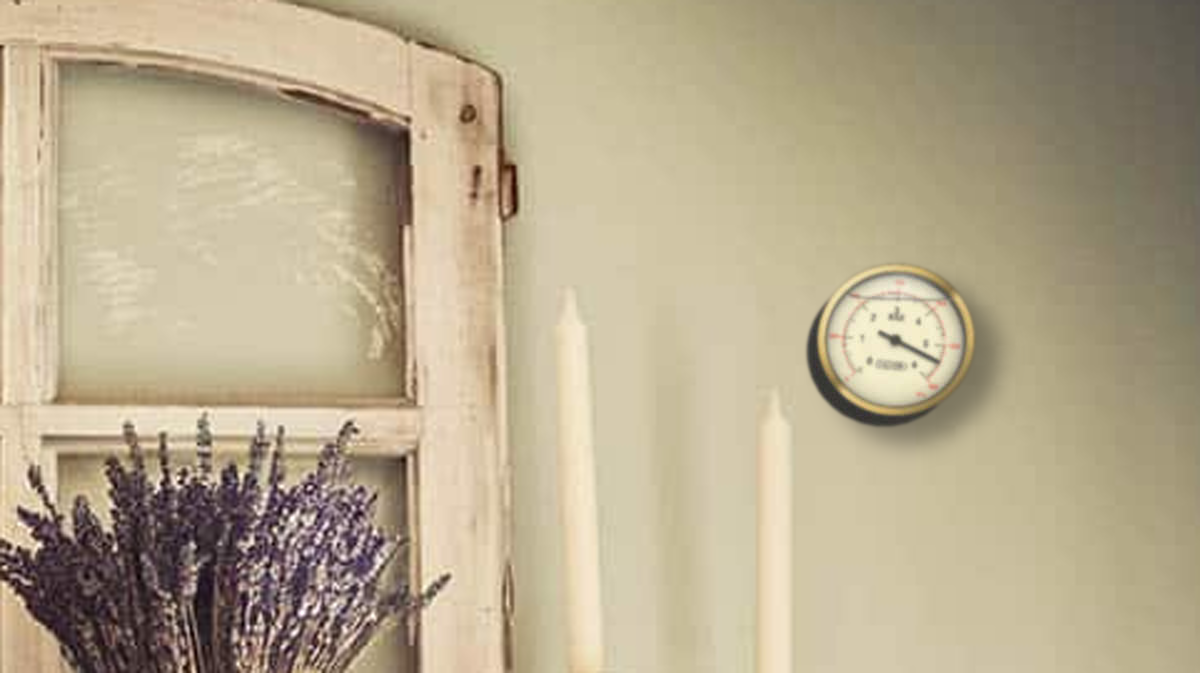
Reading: 5.5 bar
